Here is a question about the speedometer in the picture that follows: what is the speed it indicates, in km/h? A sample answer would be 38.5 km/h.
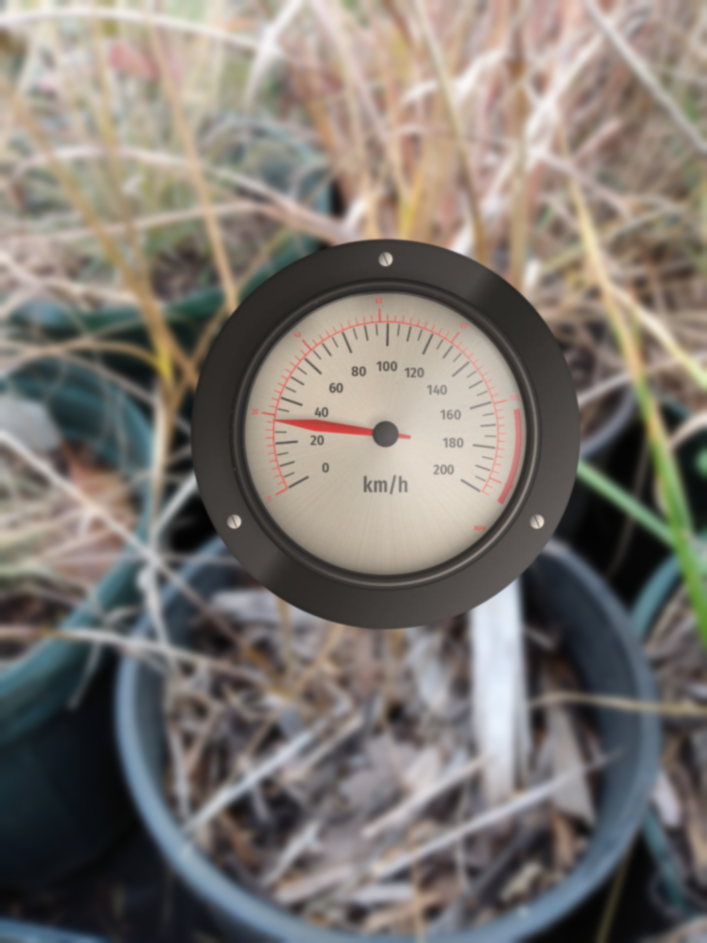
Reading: 30 km/h
